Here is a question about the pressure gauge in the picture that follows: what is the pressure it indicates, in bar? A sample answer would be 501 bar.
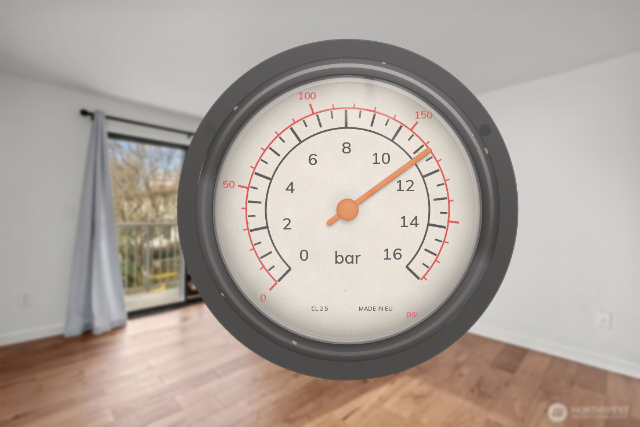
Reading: 11.25 bar
